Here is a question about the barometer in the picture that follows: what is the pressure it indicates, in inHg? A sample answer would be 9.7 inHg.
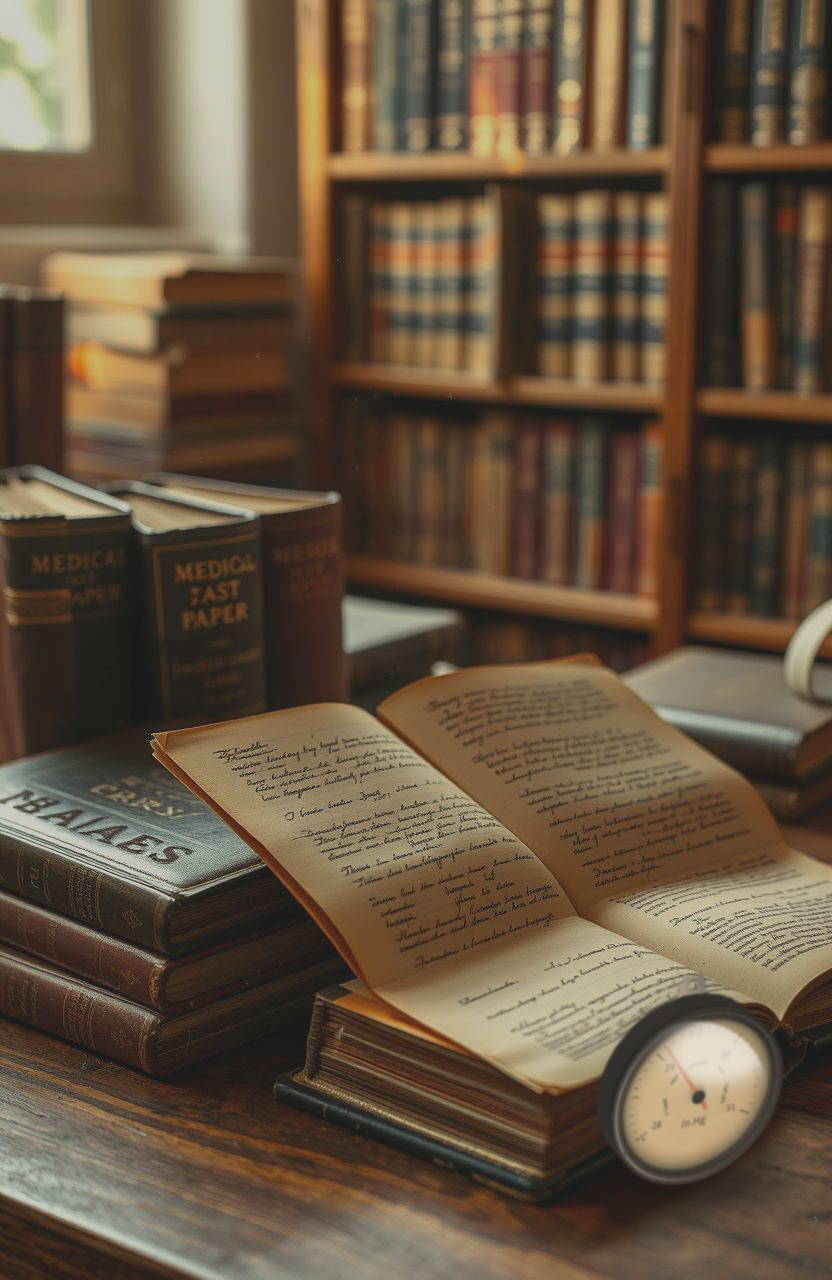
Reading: 29.1 inHg
